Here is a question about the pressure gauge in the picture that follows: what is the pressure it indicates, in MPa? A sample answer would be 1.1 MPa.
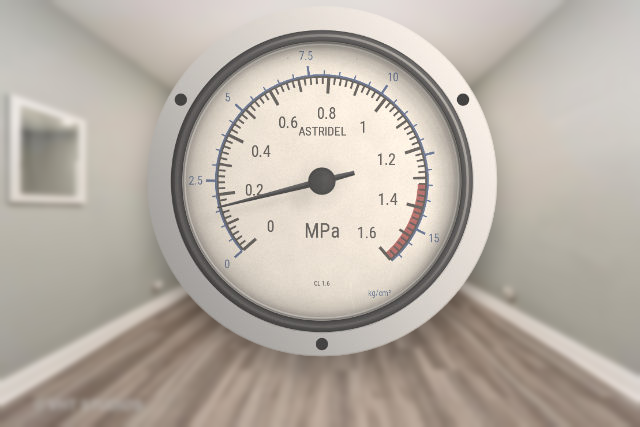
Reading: 0.16 MPa
